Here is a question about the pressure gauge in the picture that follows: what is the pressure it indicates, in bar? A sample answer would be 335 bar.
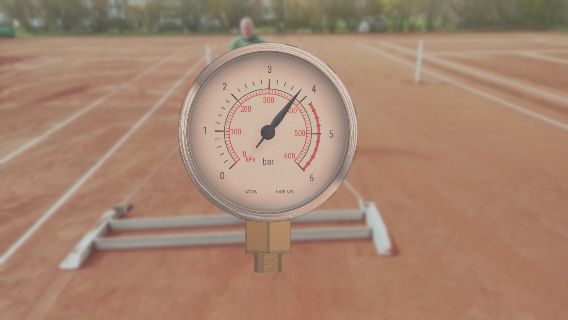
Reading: 3.8 bar
